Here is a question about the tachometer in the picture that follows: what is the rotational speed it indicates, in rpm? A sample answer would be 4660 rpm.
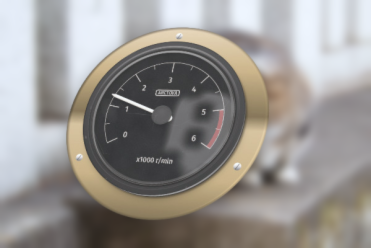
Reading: 1250 rpm
